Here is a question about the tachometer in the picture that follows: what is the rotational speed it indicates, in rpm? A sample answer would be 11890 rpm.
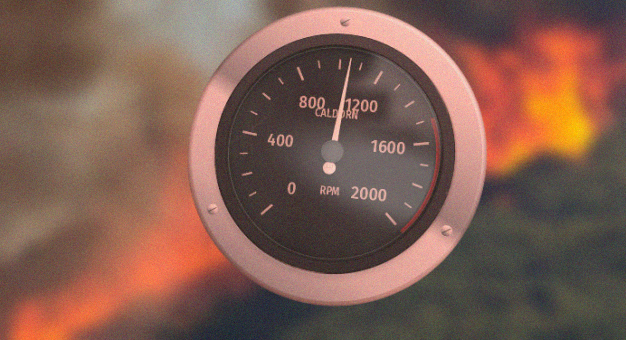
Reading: 1050 rpm
